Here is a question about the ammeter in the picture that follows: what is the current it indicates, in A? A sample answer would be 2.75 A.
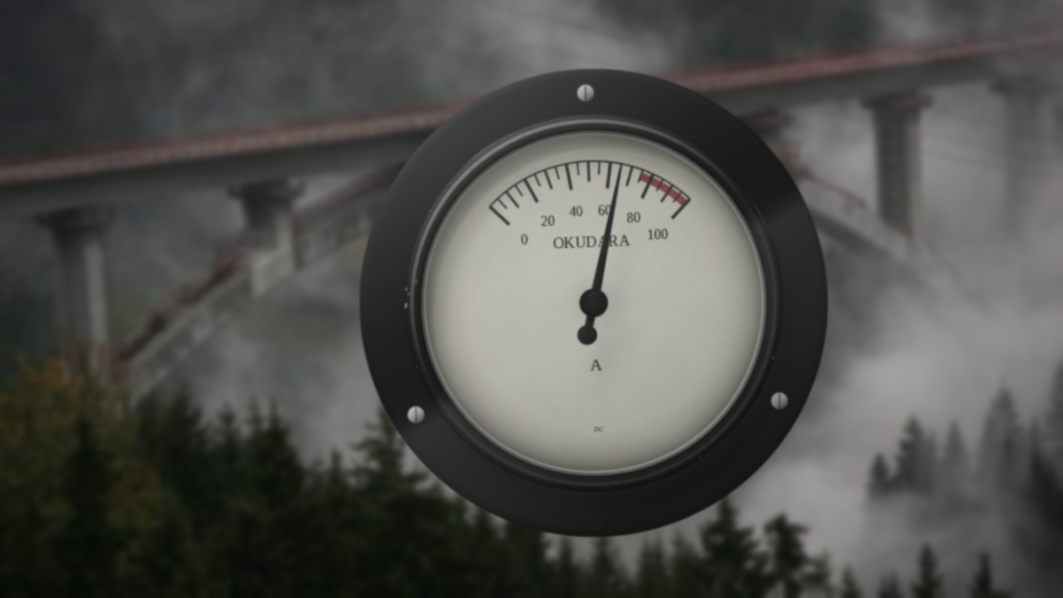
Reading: 65 A
